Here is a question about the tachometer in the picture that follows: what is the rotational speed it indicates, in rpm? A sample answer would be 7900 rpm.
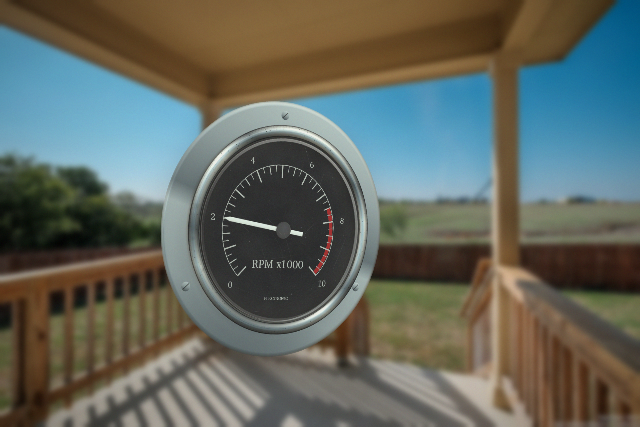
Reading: 2000 rpm
